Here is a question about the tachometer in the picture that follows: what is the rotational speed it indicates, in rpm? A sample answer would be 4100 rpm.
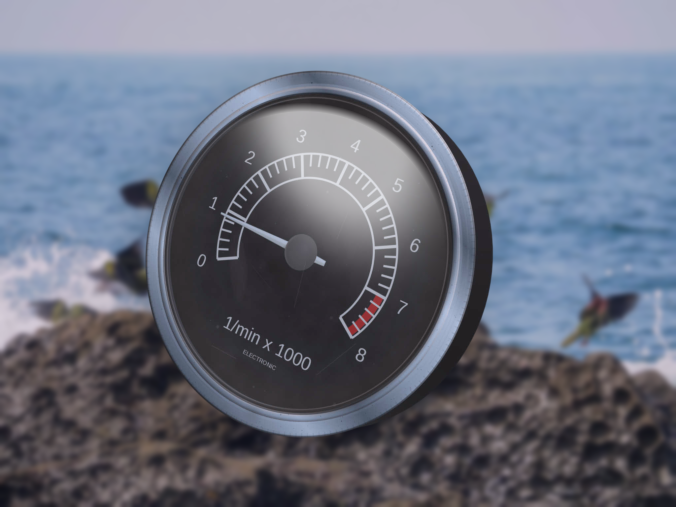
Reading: 900 rpm
